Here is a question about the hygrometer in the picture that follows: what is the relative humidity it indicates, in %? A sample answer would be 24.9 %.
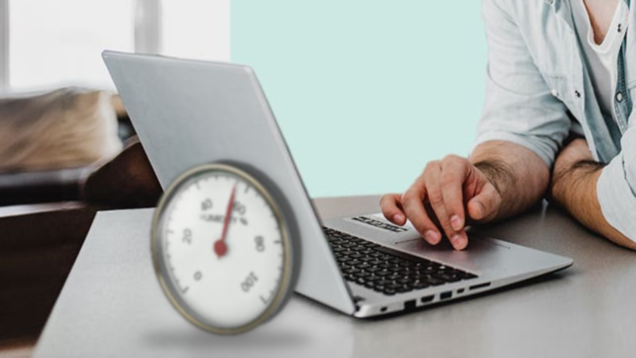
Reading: 56 %
